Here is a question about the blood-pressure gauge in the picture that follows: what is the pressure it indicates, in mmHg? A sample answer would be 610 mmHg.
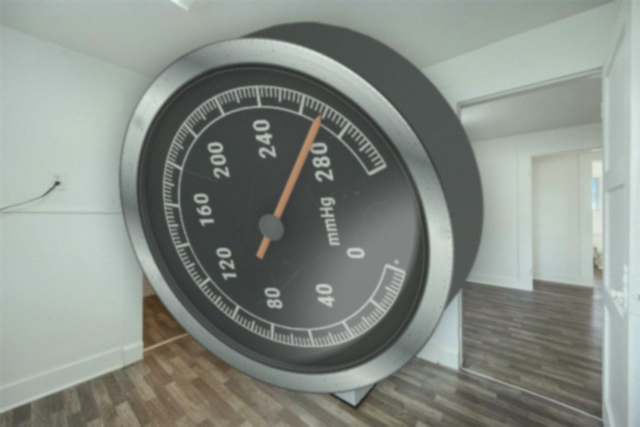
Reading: 270 mmHg
